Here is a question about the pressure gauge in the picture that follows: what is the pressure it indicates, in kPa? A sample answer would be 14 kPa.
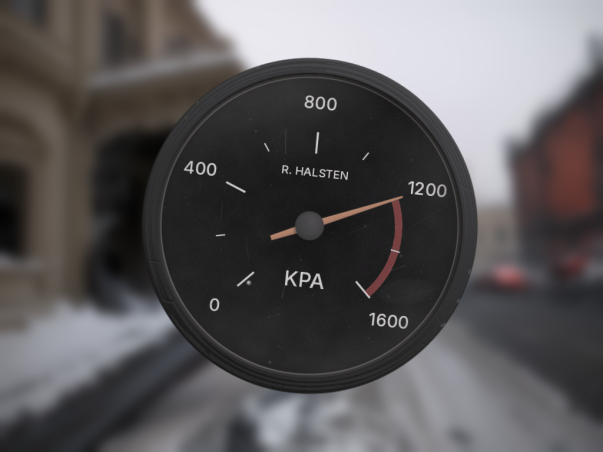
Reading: 1200 kPa
